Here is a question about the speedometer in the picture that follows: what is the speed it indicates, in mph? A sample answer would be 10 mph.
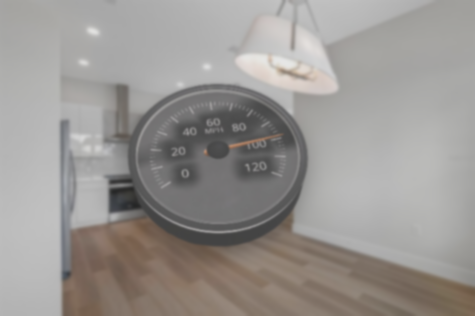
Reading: 100 mph
